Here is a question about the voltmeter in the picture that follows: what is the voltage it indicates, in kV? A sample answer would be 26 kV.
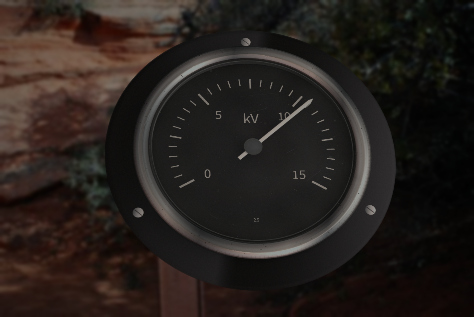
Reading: 10.5 kV
